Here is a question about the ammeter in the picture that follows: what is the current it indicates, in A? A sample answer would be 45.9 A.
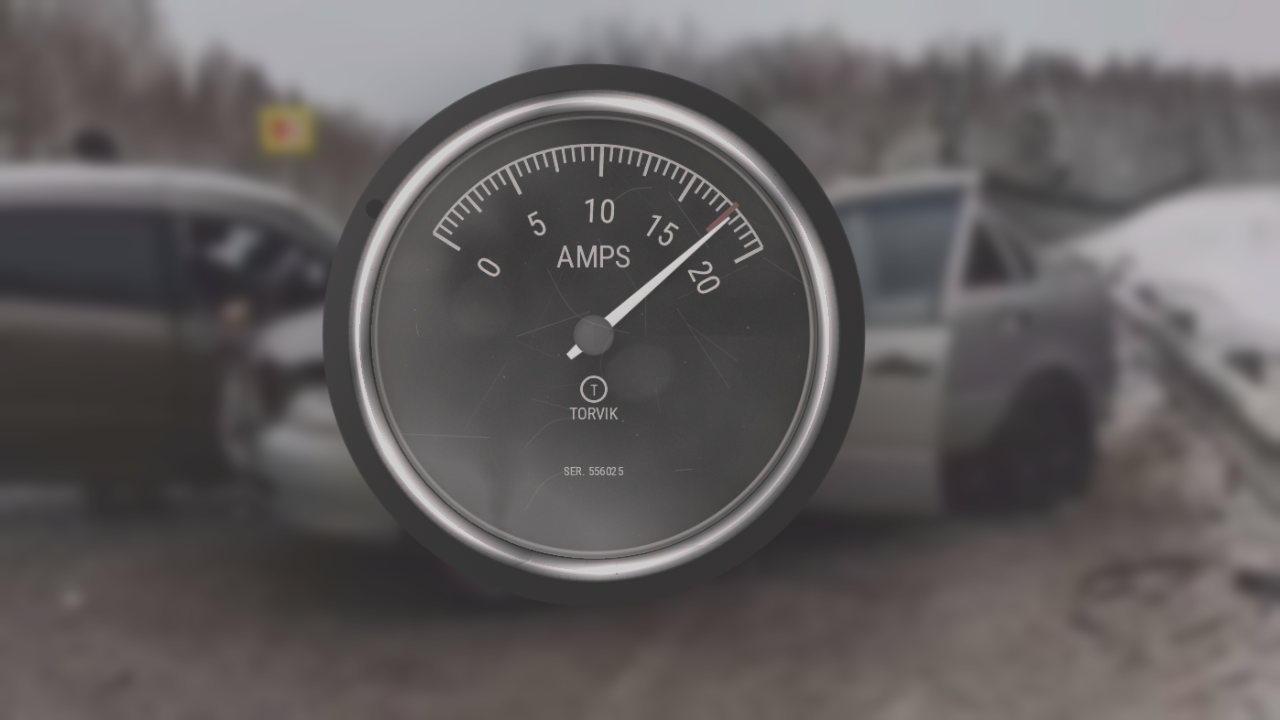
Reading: 17.75 A
